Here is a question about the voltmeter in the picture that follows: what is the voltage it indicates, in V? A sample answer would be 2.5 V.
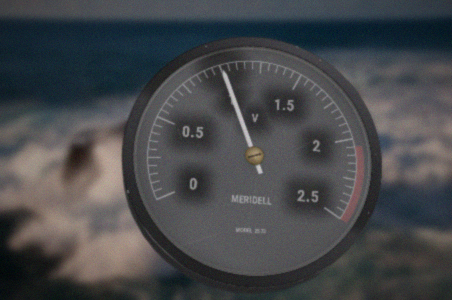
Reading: 1 V
